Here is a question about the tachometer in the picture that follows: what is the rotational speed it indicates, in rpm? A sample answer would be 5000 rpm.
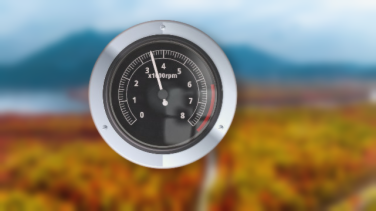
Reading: 3500 rpm
